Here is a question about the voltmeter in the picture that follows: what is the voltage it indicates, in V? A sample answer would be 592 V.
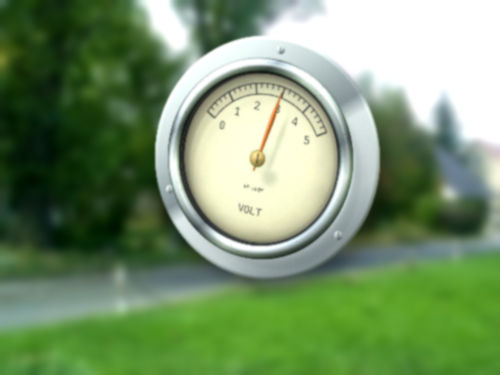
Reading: 3 V
